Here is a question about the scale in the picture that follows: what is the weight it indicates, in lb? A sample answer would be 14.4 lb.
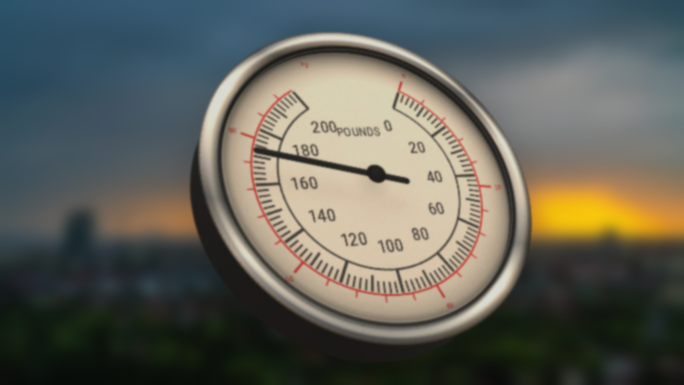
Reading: 170 lb
